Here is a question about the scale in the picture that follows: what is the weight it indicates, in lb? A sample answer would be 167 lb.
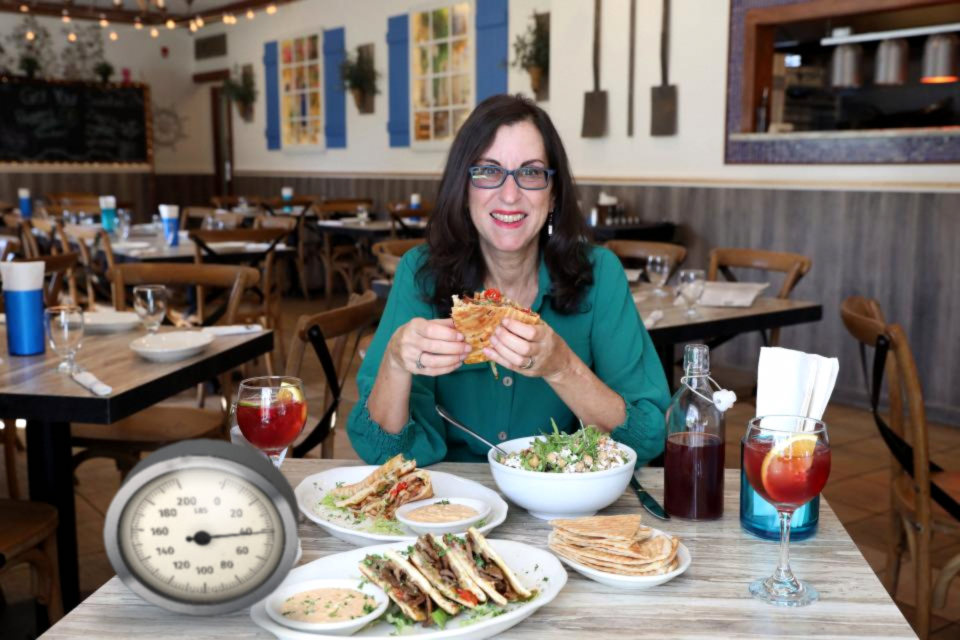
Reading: 40 lb
